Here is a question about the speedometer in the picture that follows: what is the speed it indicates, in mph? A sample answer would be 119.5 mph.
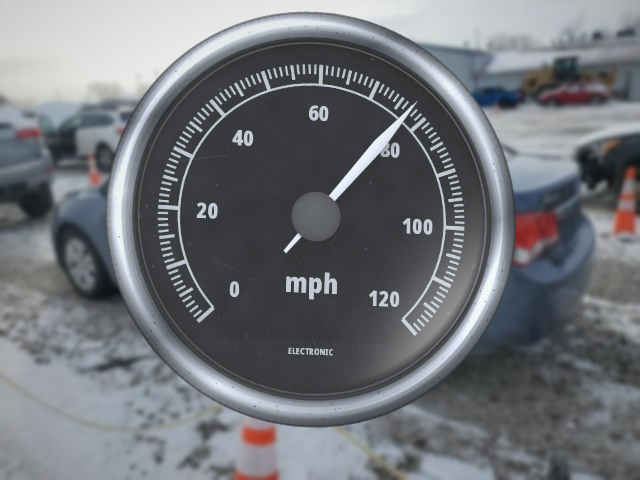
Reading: 77 mph
